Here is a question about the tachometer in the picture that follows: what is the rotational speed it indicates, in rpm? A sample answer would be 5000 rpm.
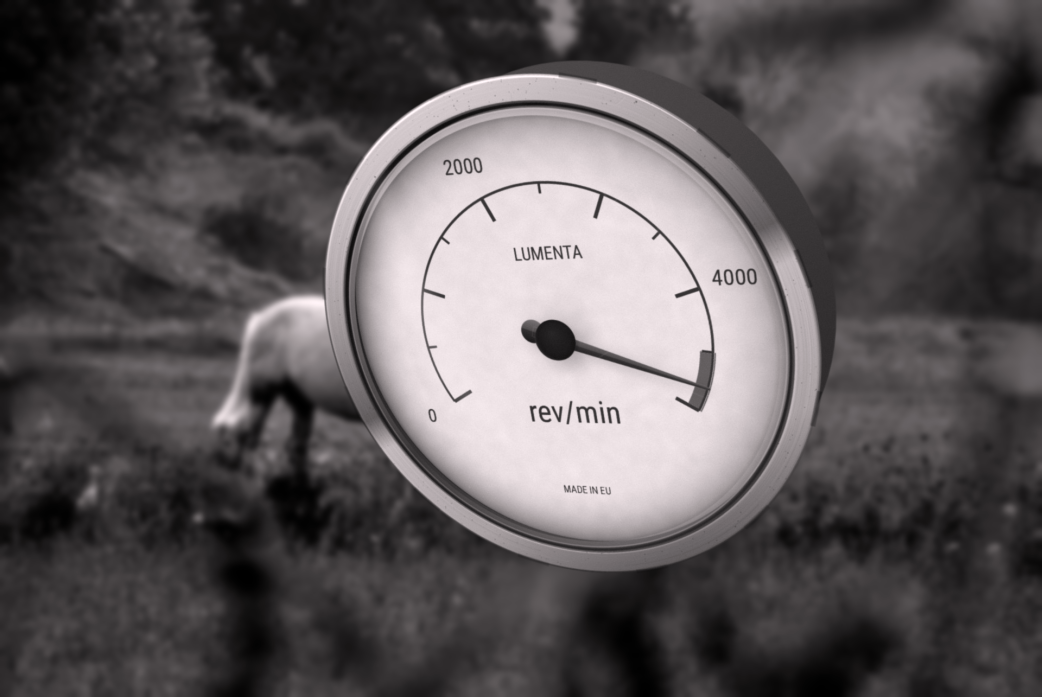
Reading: 4750 rpm
